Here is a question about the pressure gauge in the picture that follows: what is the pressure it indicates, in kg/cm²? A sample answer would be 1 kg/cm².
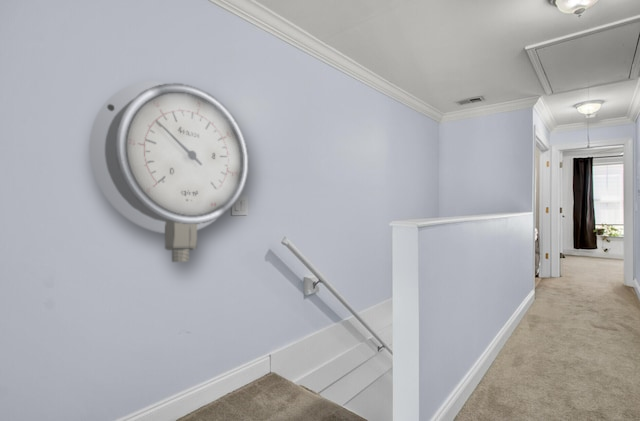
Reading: 3 kg/cm²
